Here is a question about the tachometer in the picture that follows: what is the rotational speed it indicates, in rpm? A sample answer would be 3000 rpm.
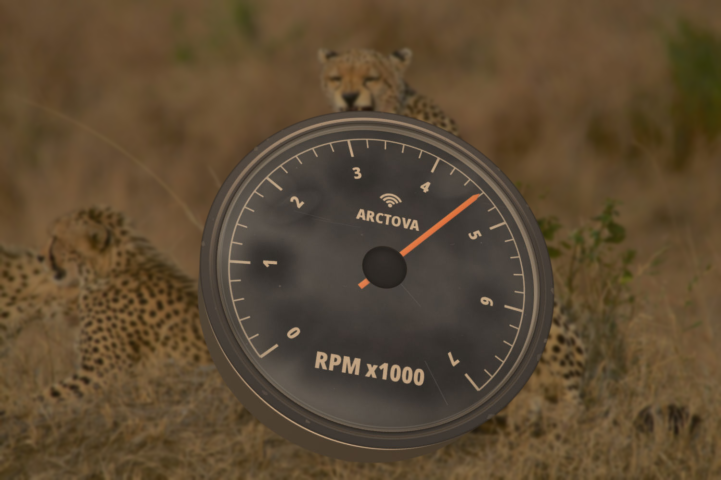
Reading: 4600 rpm
